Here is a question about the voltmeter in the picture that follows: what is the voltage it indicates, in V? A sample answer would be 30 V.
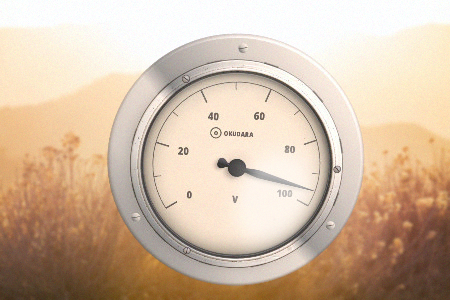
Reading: 95 V
